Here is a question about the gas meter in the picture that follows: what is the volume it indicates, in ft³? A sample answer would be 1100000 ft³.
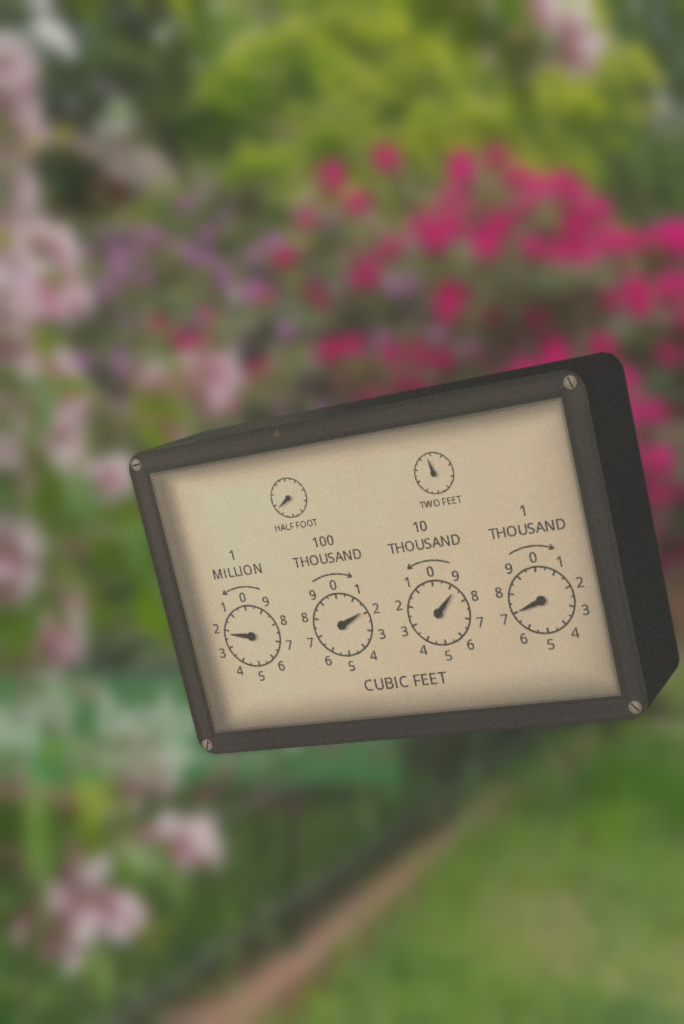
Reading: 218700 ft³
